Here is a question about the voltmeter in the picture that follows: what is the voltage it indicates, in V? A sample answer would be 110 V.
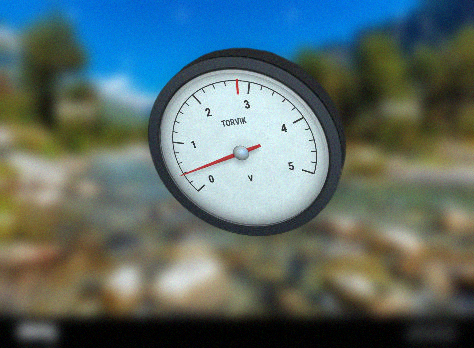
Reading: 0.4 V
